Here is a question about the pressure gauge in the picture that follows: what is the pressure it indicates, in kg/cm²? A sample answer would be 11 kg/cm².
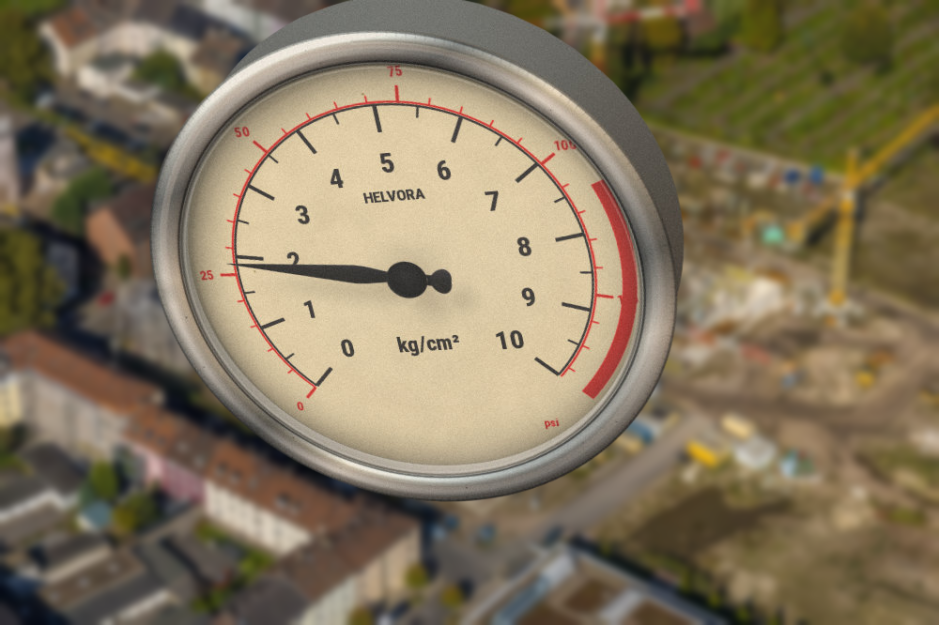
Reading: 2 kg/cm²
